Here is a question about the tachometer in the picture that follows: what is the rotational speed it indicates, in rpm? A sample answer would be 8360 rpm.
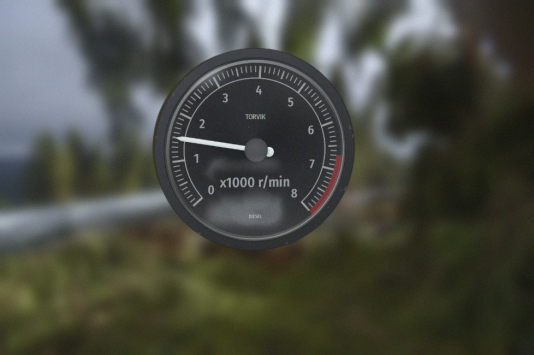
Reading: 1500 rpm
